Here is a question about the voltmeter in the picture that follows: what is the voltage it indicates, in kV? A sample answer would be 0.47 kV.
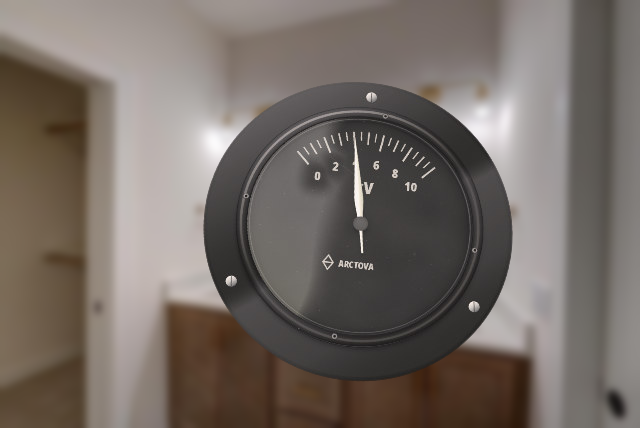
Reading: 4 kV
